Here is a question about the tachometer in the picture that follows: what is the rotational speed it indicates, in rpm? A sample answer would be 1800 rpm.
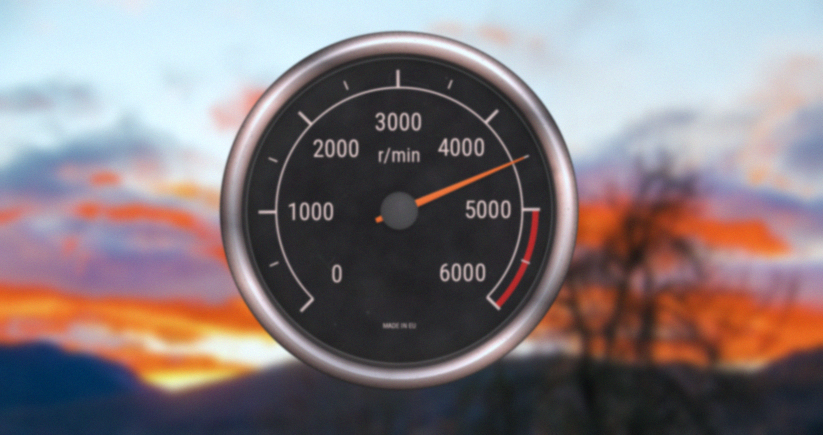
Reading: 4500 rpm
